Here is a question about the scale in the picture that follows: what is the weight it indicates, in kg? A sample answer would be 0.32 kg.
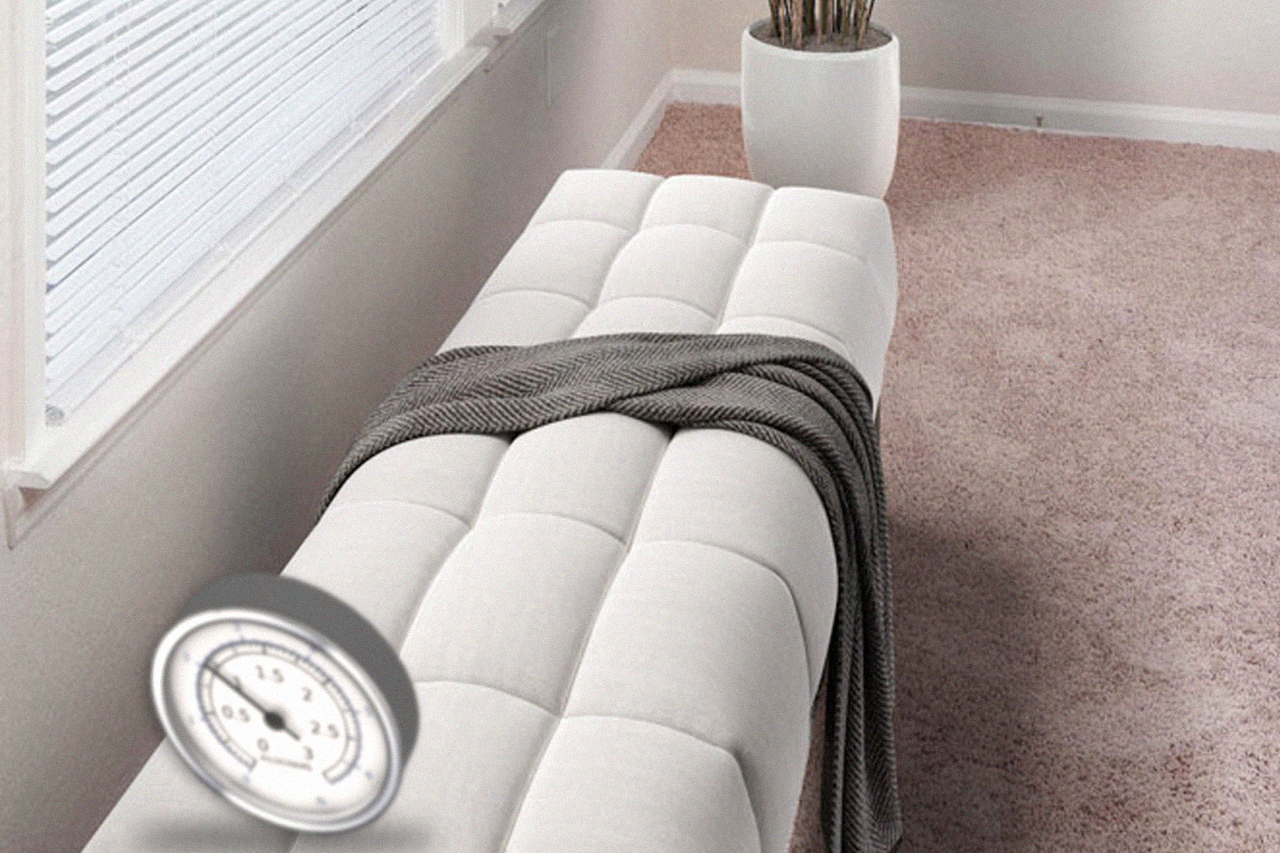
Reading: 1 kg
